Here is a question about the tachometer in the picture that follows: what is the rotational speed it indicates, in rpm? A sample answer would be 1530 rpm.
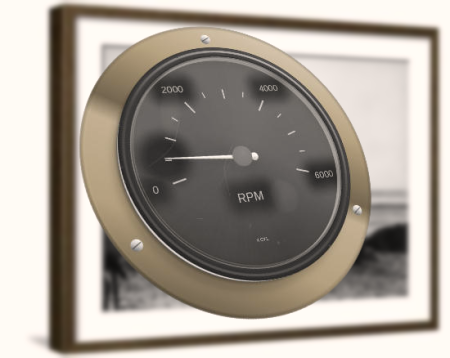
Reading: 500 rpm
